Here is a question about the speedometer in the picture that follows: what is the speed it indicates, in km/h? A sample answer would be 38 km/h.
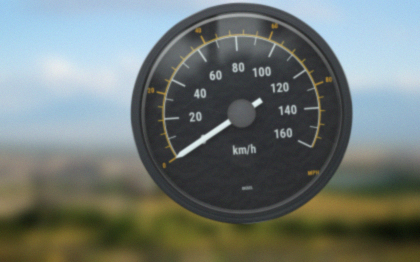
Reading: 0 km/h
